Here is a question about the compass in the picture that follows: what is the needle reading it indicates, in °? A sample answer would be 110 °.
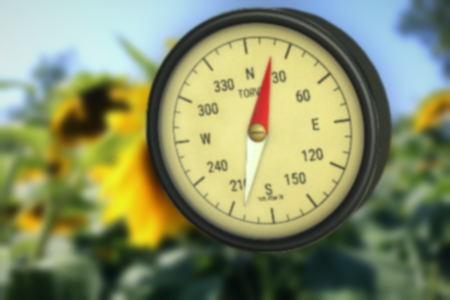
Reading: 20 °
